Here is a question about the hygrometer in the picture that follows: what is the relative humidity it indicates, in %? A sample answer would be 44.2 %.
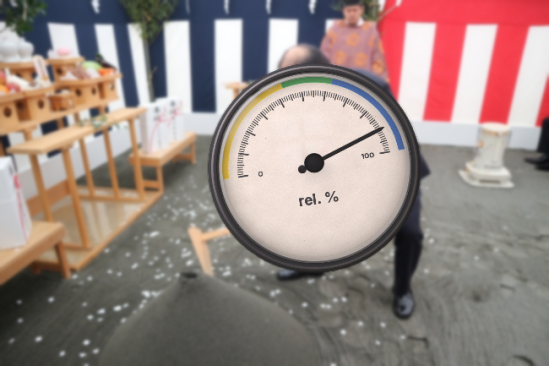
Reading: 90 %
